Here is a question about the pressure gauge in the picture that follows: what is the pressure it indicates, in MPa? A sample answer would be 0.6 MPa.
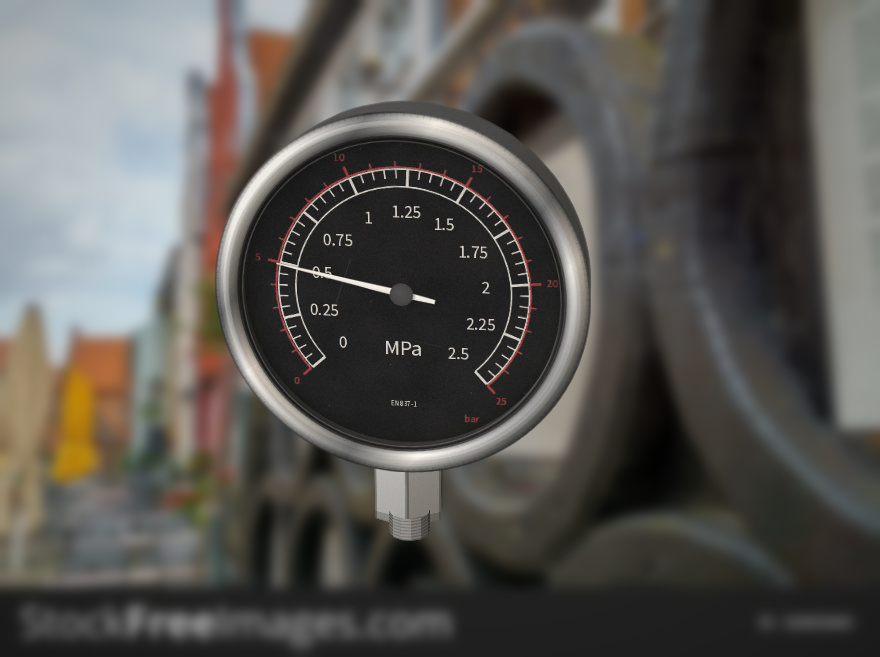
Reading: 0.5 MPa
